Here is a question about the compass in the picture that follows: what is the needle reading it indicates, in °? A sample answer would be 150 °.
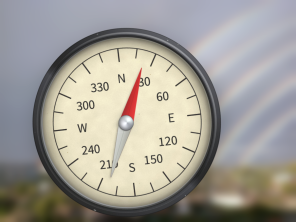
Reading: 22.5 °
